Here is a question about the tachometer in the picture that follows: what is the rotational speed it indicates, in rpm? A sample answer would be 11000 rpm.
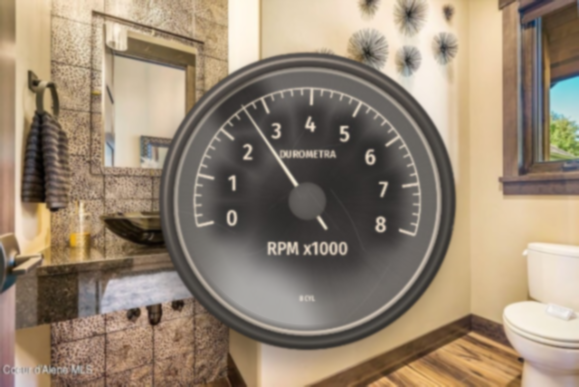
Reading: 2600 rpm
